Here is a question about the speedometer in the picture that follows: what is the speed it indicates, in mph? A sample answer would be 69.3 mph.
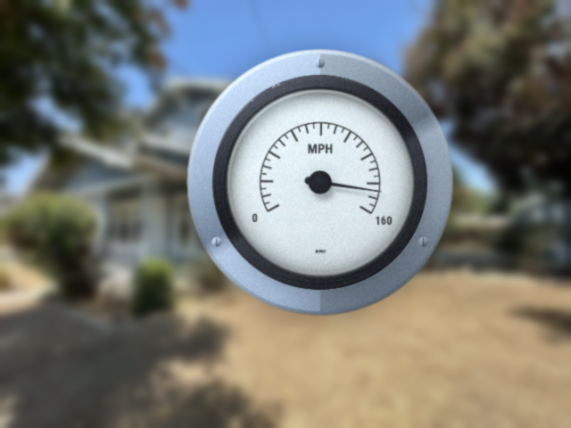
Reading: 145 mph
